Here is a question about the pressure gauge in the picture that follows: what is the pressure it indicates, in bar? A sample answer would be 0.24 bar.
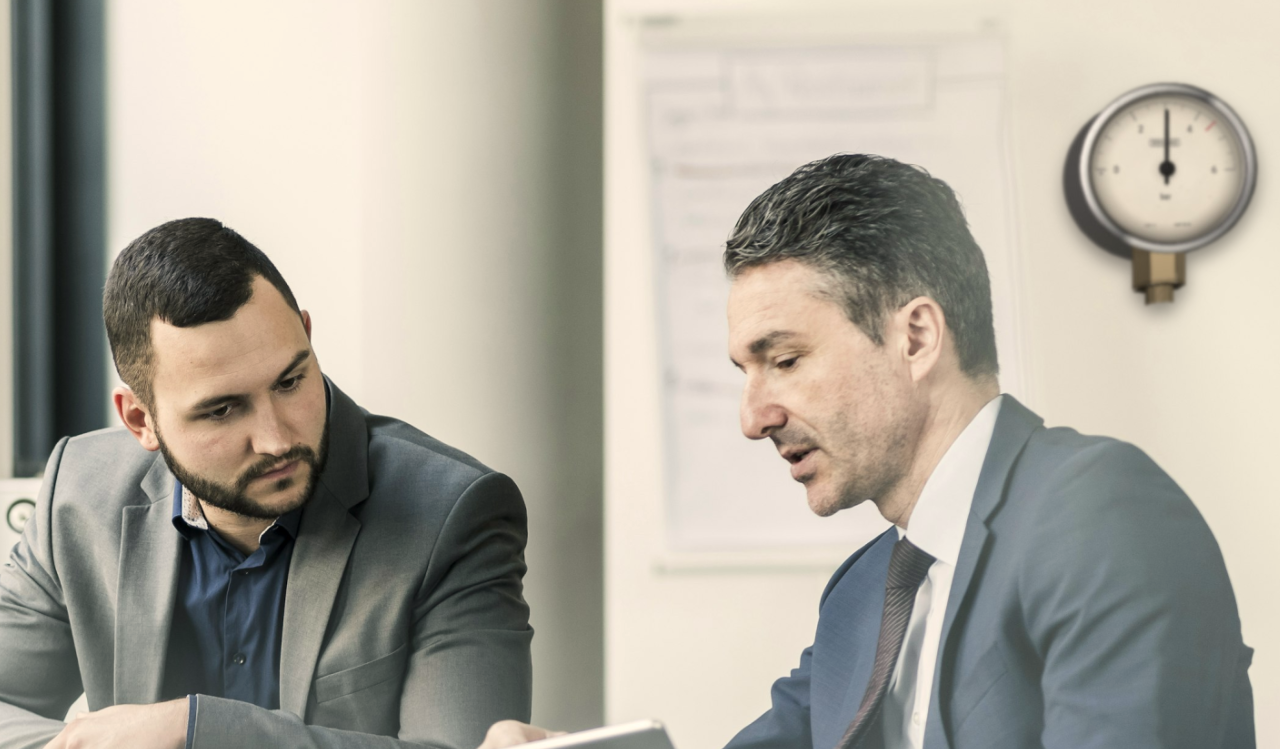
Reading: 3 bar
